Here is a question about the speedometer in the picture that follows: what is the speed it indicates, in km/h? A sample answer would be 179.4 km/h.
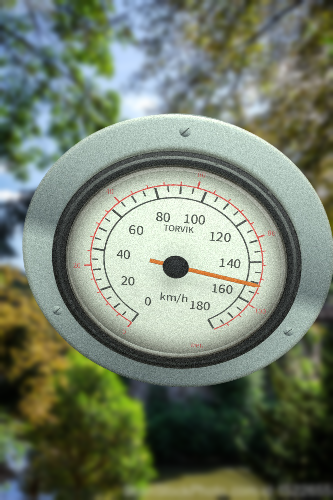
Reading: 150 km/h
